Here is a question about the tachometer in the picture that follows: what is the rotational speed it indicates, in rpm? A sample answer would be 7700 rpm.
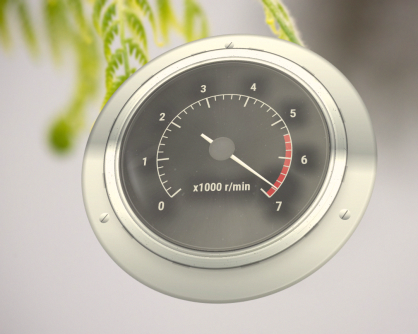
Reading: 6800 rpm
